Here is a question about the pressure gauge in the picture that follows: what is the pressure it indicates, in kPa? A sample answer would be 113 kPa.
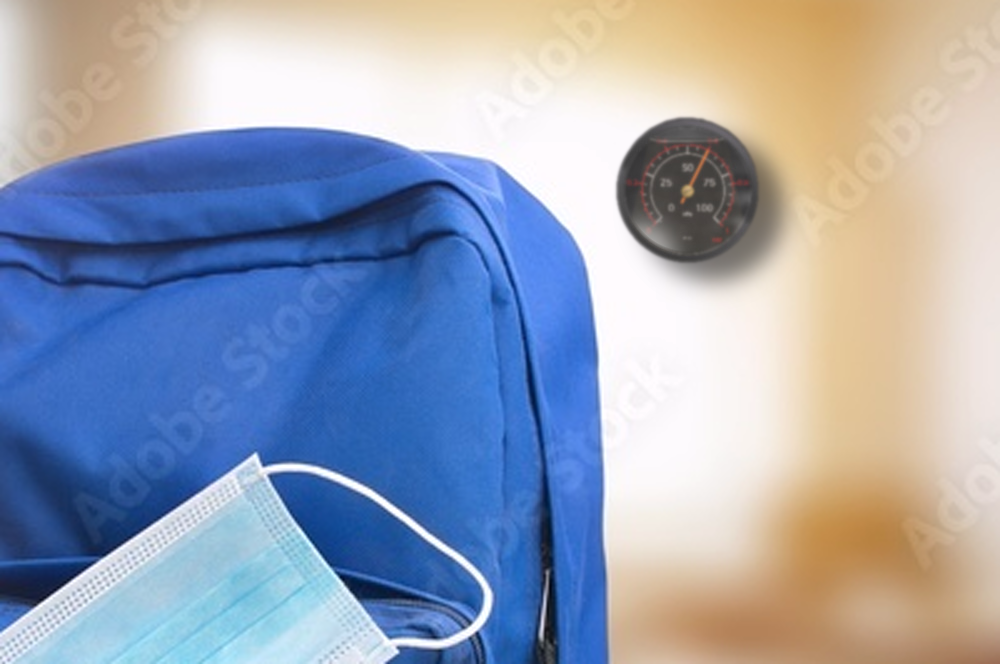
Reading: 60 kPa
